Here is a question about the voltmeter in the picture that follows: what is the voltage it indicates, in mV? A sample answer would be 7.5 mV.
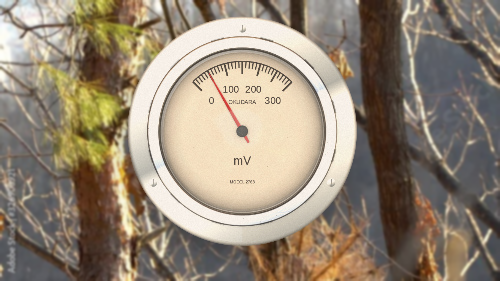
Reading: 50 mV
